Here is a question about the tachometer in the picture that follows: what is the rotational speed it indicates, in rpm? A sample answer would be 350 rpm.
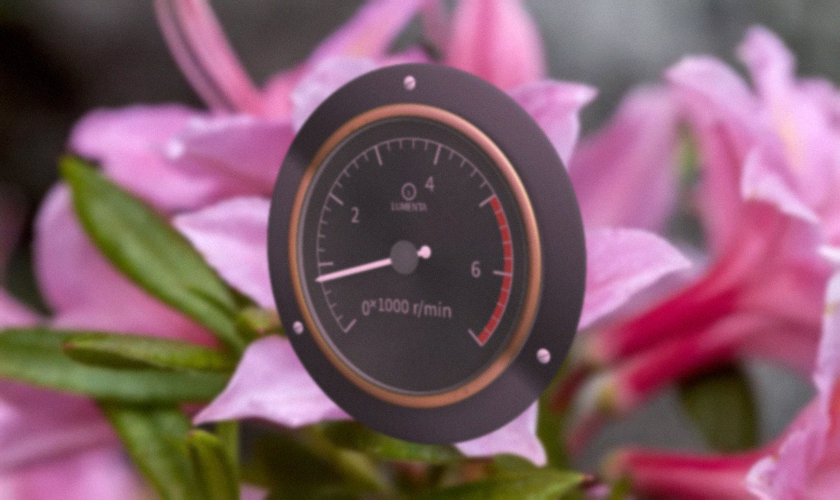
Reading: 800 rpm
